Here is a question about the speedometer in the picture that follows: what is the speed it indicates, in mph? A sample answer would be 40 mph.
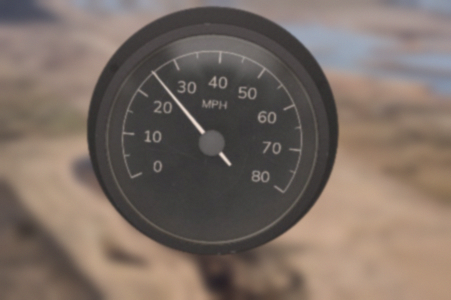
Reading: 25 mph
